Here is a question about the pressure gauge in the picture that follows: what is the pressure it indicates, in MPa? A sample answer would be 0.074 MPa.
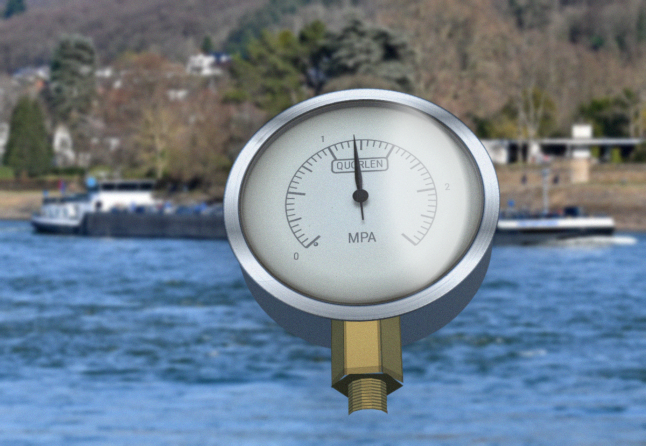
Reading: 1.2 MPa
